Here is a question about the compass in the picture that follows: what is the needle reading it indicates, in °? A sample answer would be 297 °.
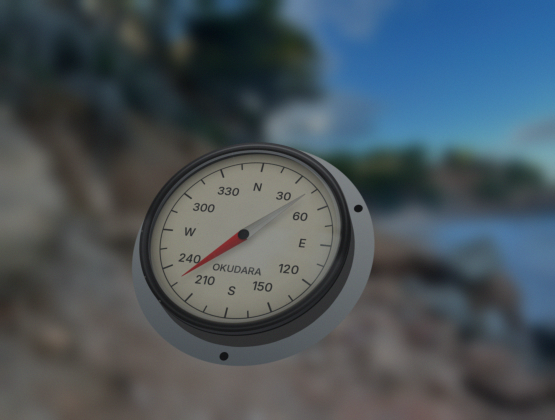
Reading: 225 °
